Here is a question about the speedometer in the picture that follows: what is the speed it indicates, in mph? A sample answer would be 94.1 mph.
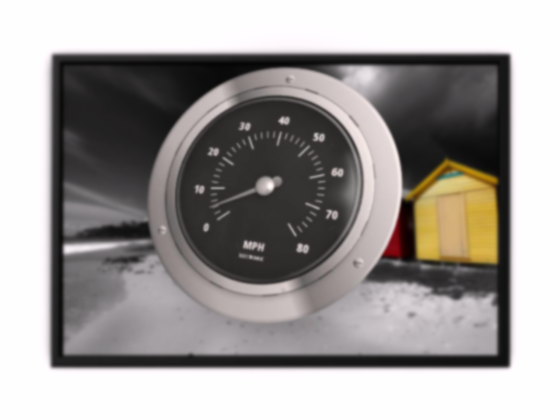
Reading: 4 mph
